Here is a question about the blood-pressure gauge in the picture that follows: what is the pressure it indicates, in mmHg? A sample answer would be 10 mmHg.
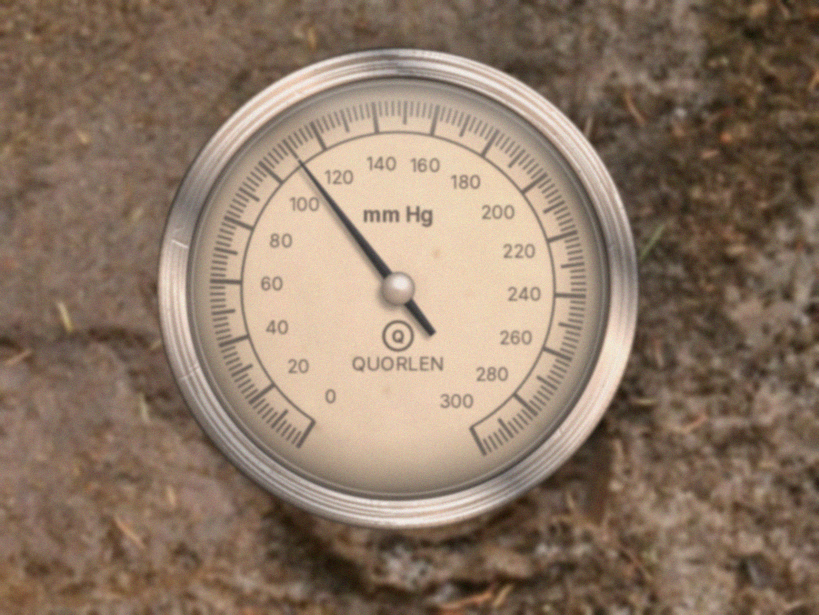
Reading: 110 mmHg
